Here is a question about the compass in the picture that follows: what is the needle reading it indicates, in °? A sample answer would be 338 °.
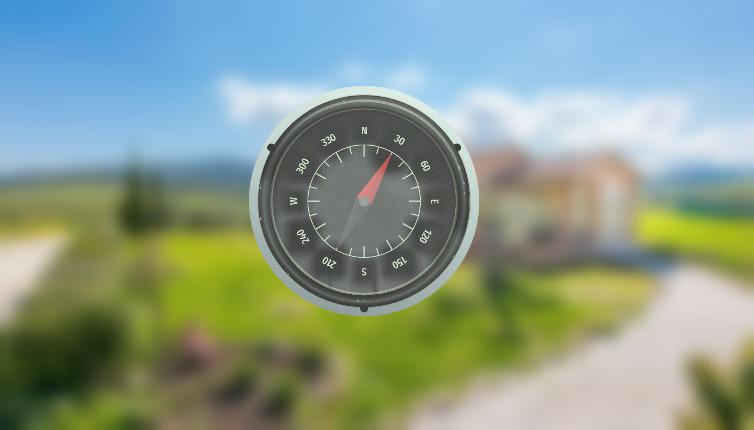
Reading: 30 °
